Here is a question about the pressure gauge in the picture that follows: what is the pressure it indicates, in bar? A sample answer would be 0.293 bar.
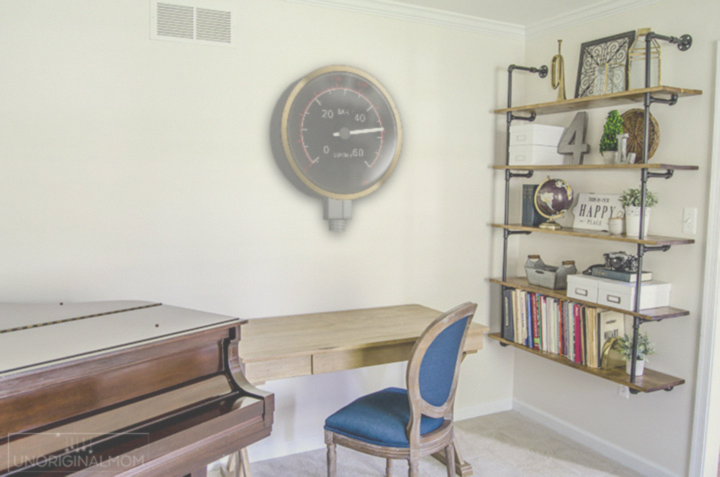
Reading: 47.5 bar
